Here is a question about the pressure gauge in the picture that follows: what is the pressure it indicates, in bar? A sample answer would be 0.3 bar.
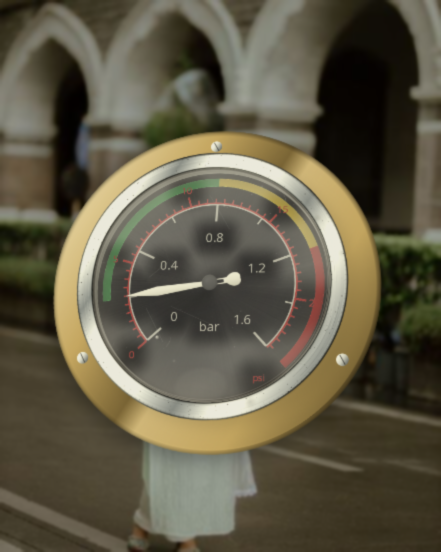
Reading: 0.2 bar
